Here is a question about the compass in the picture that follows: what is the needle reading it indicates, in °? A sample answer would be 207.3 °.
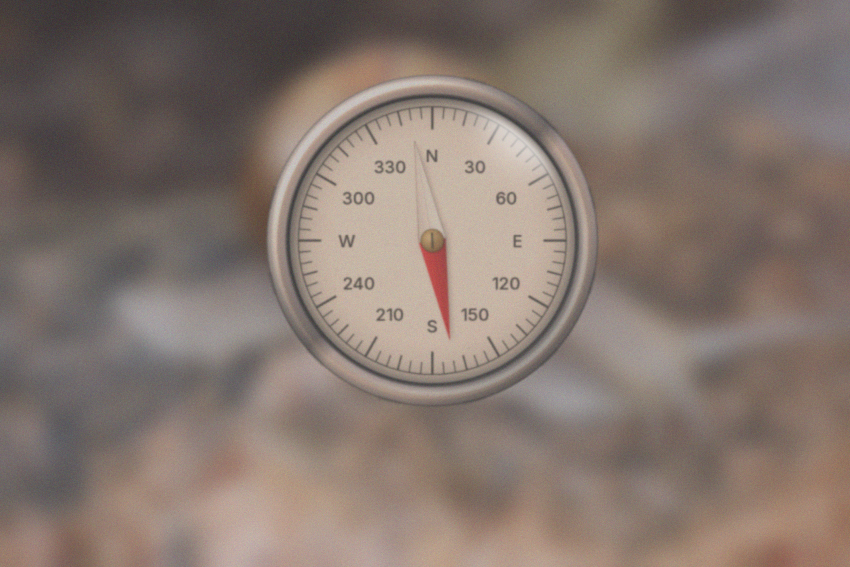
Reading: 170 °
